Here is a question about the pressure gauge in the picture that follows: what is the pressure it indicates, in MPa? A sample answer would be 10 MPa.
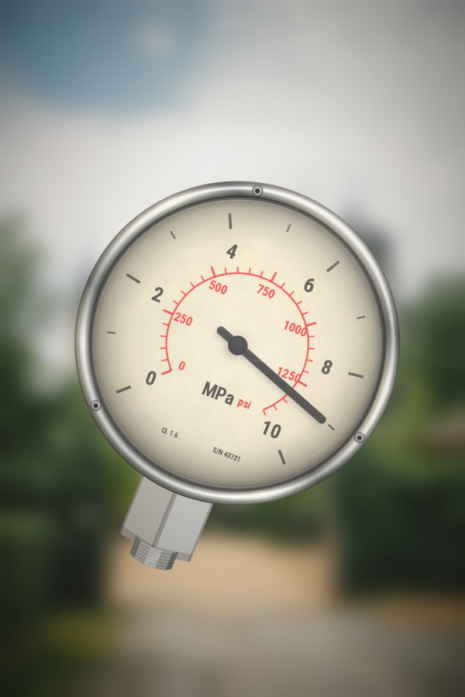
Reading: 9 MPa
